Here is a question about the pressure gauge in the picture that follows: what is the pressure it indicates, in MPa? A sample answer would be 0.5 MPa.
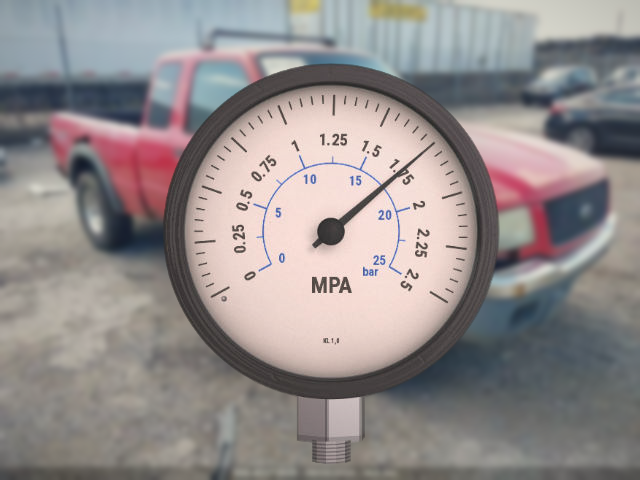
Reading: 1.75 MPa
